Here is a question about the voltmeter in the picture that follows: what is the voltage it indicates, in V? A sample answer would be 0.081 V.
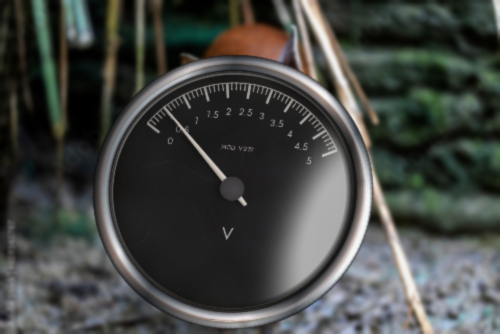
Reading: 0.5 V
